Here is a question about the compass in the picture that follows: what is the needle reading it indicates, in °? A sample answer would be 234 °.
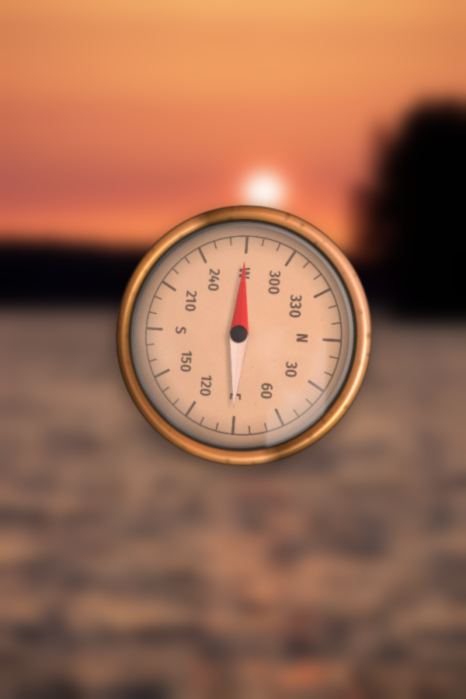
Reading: 270 °
